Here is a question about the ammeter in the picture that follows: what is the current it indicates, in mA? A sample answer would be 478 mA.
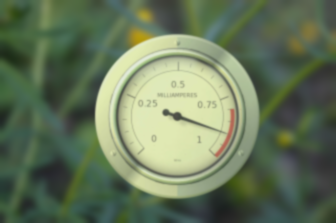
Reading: 0.9 mA
